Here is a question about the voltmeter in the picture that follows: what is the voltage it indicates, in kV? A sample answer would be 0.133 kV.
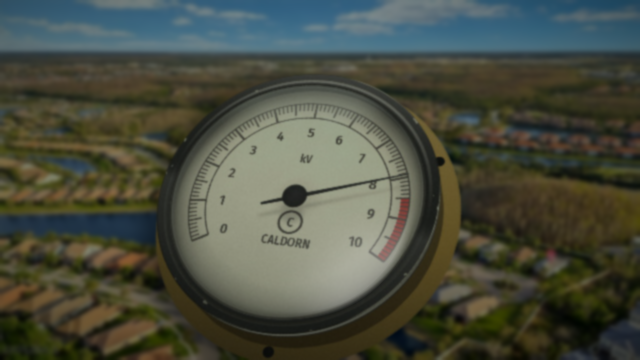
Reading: 8 kV
